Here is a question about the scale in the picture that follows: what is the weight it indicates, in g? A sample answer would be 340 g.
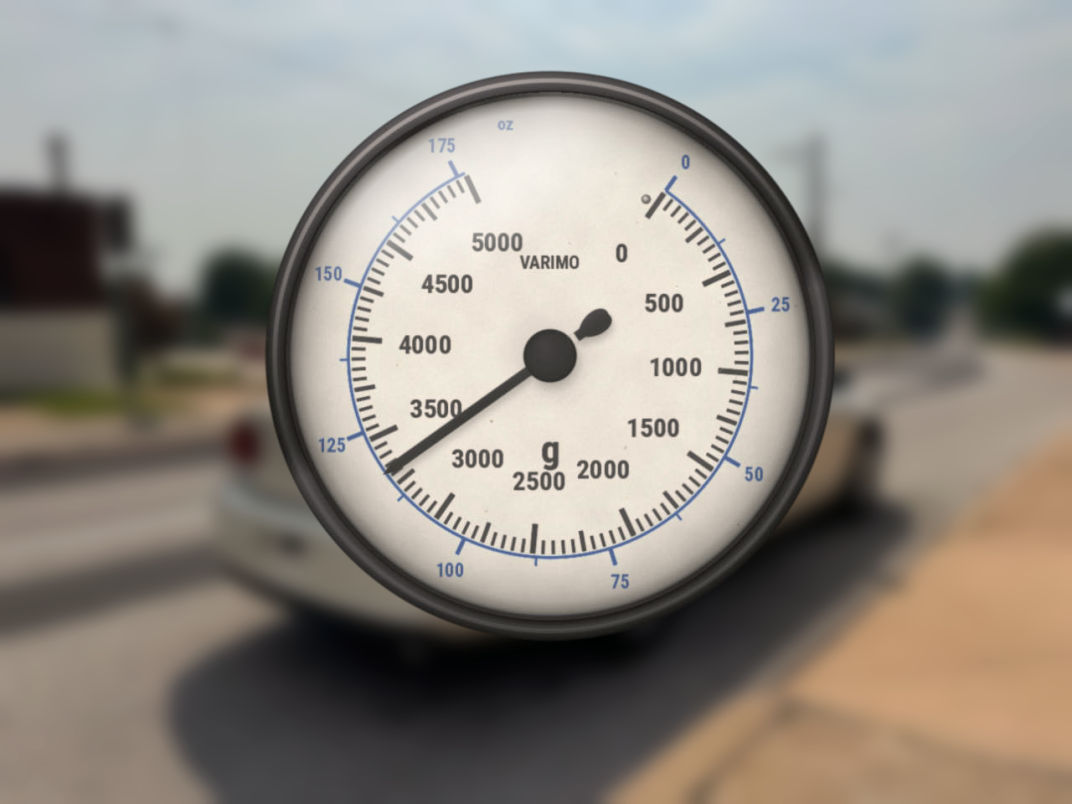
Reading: 3325 g
